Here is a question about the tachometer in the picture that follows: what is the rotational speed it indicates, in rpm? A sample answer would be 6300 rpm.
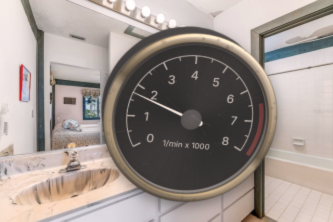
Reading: 1750 rpm
